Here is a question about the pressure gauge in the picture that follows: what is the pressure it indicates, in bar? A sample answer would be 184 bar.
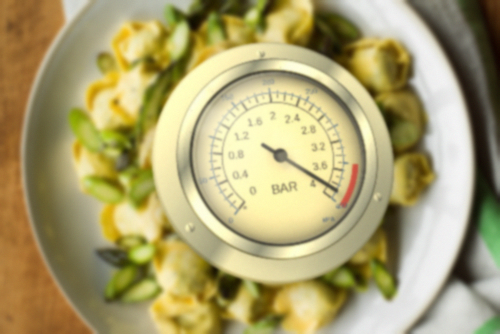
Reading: 3.9 bar
